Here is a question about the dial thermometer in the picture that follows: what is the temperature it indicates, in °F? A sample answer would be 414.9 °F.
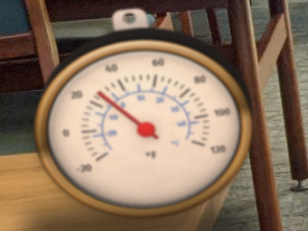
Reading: 28 °F
